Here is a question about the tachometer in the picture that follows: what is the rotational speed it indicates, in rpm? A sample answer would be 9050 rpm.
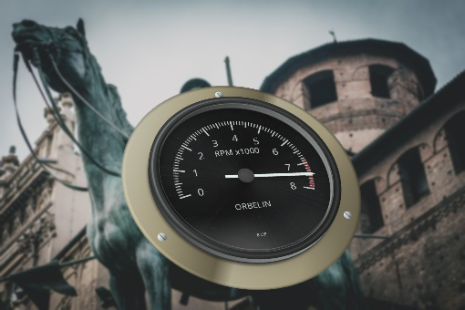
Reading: 7500 rpm
